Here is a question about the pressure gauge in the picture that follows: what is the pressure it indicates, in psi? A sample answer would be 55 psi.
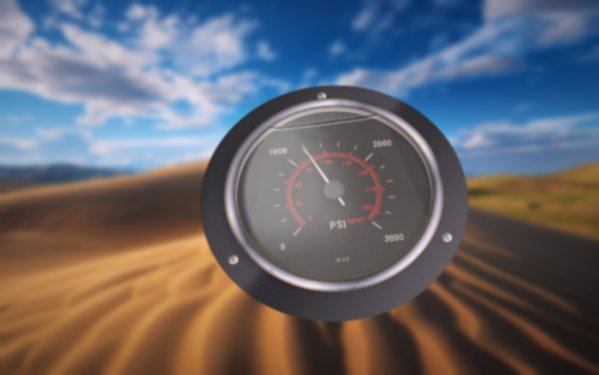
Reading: 1200 psi
